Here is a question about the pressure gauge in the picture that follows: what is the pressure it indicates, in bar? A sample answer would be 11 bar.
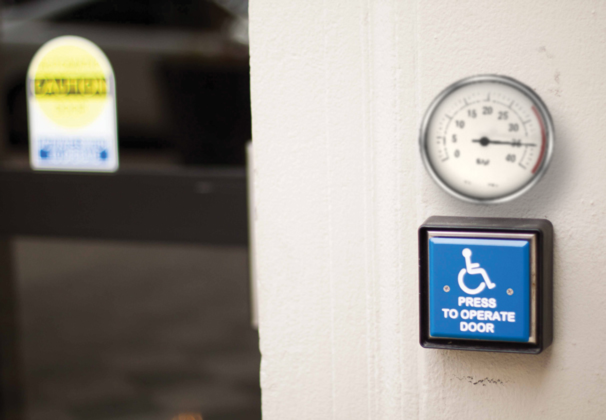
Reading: 35 bar
